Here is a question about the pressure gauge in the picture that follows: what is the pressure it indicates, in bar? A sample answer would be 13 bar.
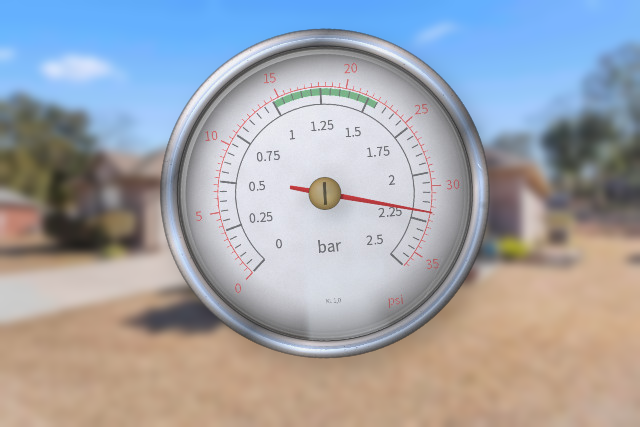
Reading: 2.2 bar
